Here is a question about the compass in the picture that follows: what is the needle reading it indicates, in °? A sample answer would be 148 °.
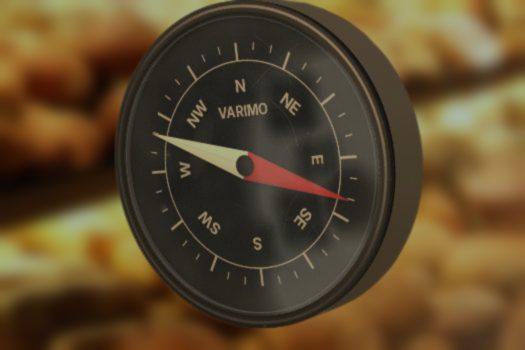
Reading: 110 °
